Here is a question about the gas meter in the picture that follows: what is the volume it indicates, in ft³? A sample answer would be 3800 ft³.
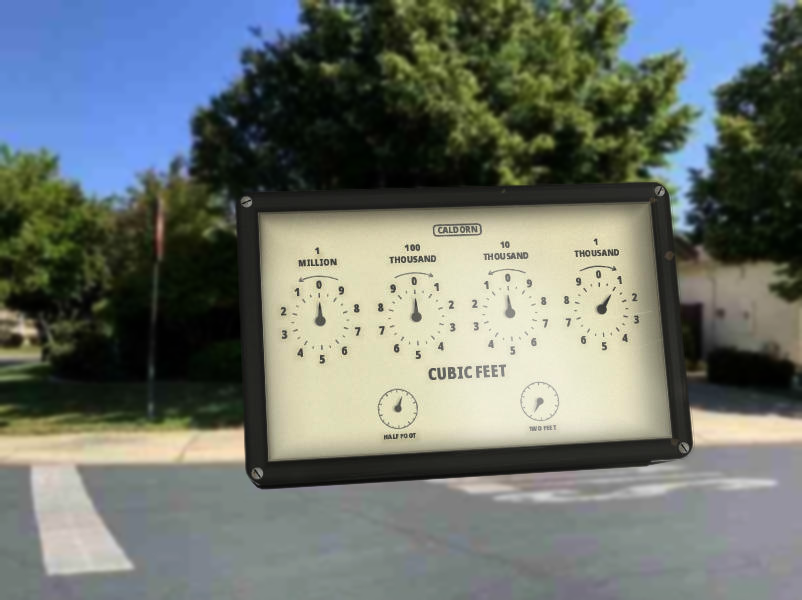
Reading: 100 ft³
